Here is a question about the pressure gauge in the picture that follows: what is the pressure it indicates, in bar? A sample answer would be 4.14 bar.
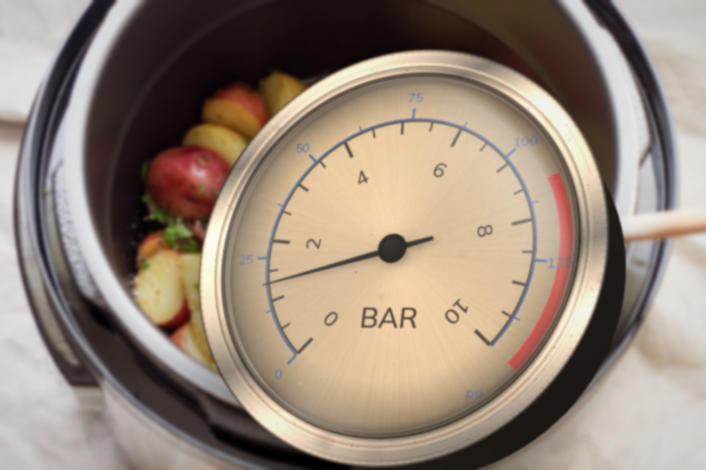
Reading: 1.25 bar
